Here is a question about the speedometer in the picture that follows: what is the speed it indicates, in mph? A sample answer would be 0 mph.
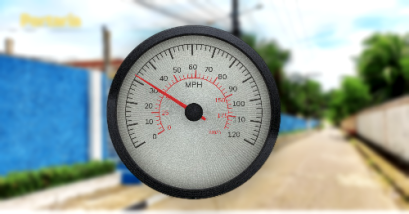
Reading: 32 mph
